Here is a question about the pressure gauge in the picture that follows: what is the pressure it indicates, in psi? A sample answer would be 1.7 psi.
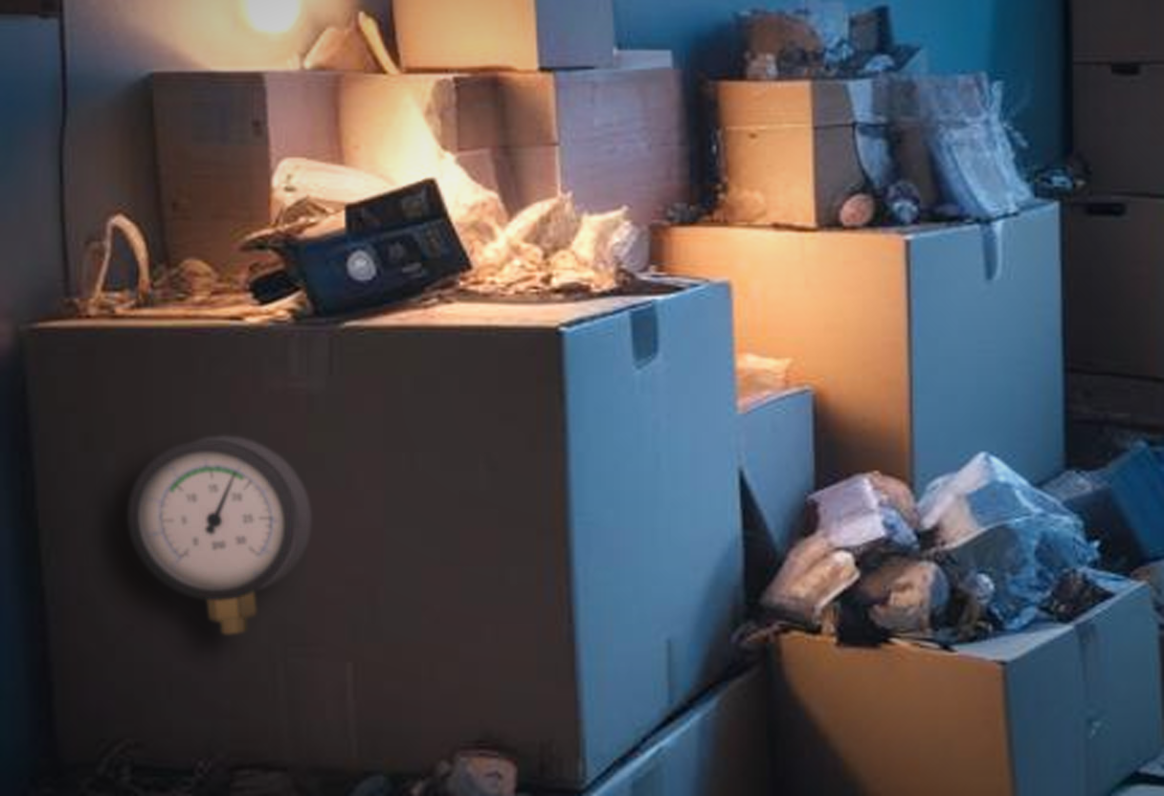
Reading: 18 psi
